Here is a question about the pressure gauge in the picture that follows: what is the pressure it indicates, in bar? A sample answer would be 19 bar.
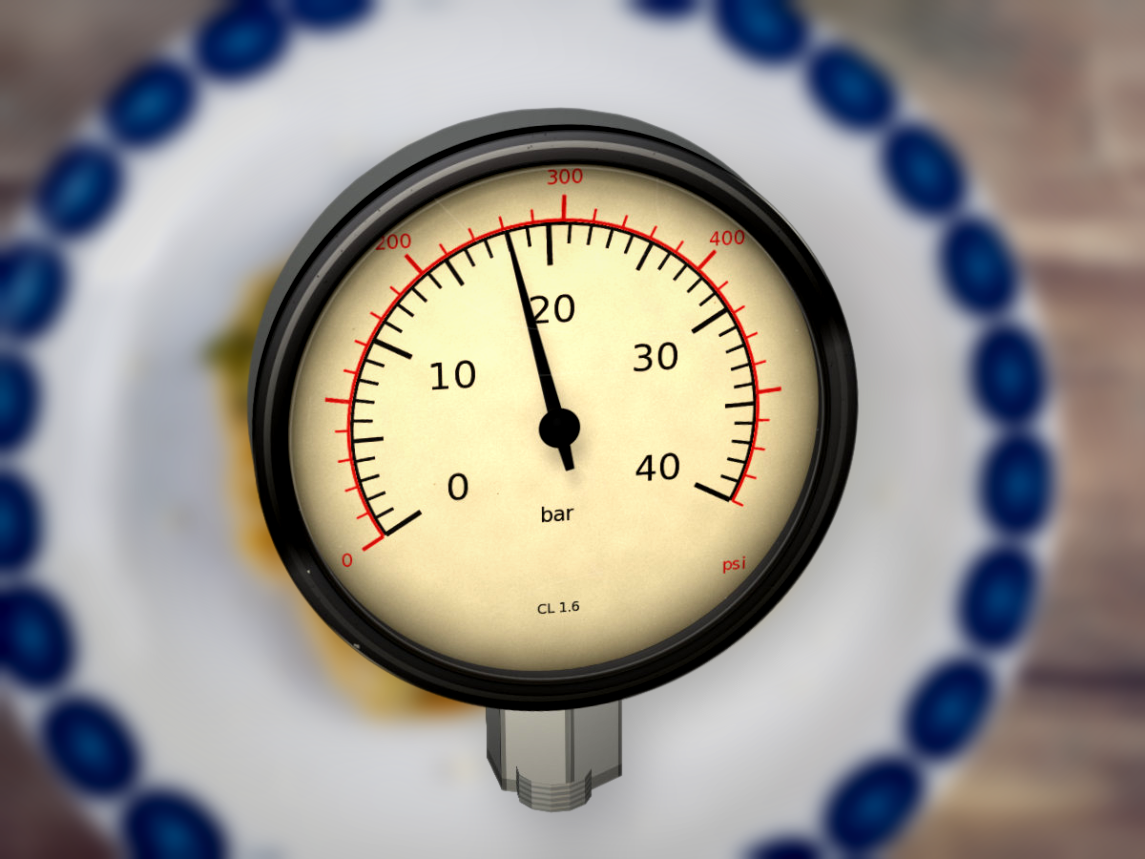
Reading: 18 bar
